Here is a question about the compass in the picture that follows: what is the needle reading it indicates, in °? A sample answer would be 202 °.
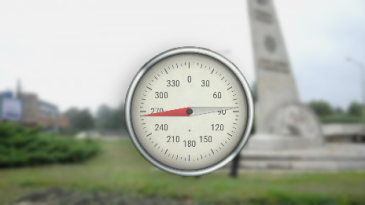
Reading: 265 °
